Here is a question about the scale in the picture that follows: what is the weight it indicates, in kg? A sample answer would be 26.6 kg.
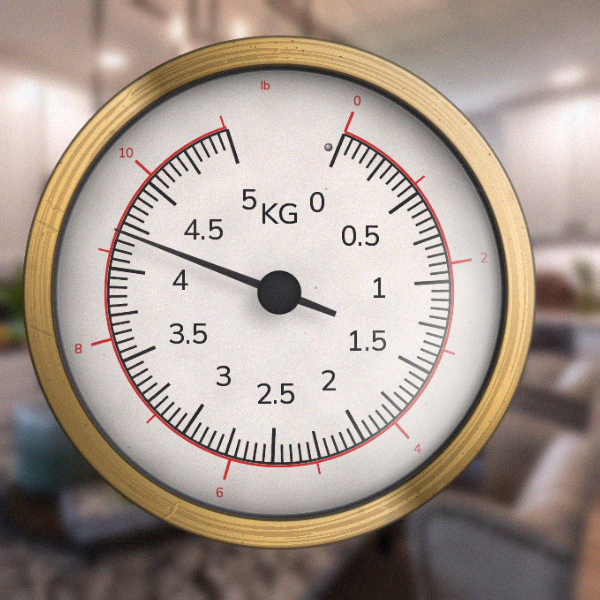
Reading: 4.2 kg
